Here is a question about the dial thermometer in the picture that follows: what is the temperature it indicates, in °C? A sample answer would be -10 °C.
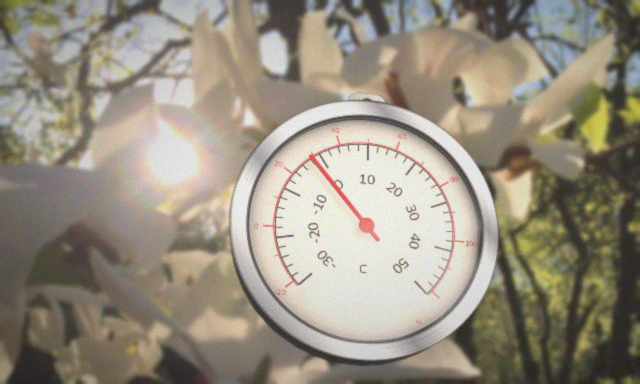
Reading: -2 °C
